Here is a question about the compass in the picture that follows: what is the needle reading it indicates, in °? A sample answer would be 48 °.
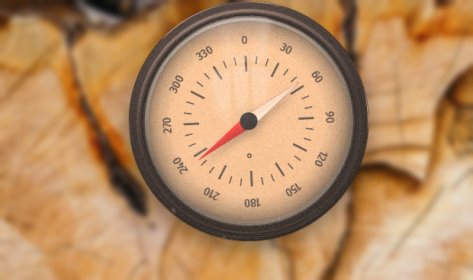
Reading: 235 °
